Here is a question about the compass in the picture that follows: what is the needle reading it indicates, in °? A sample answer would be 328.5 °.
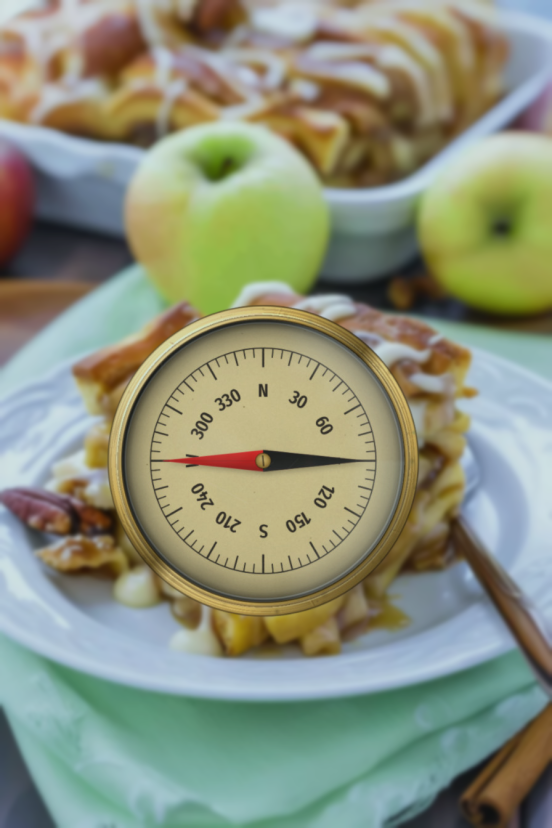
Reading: 270 °
